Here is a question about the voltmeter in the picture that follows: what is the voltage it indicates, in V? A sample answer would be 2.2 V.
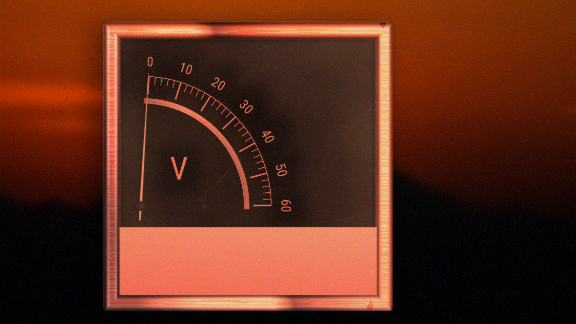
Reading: 0 V
